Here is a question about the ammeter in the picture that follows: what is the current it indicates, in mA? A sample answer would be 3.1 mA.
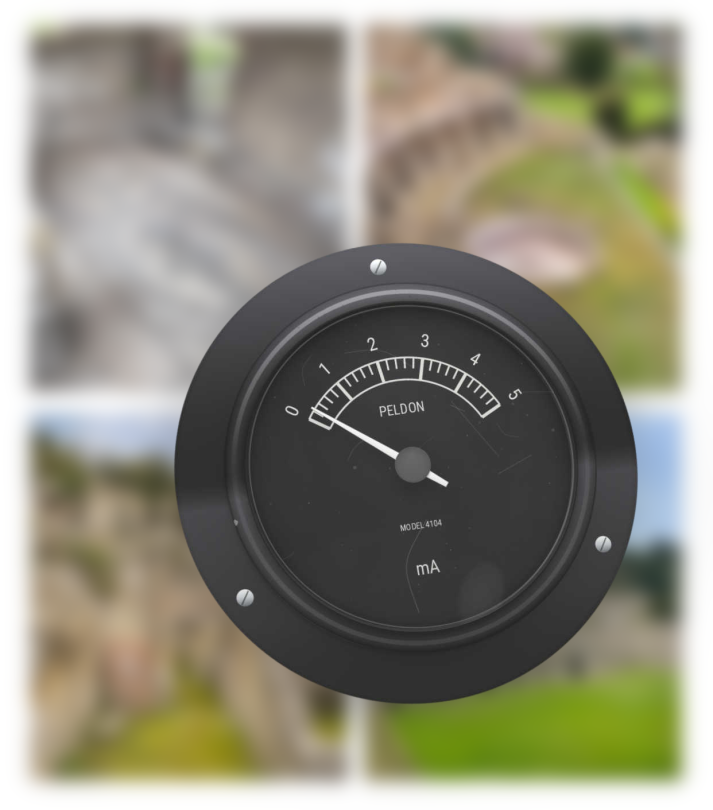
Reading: 0.2 mA
